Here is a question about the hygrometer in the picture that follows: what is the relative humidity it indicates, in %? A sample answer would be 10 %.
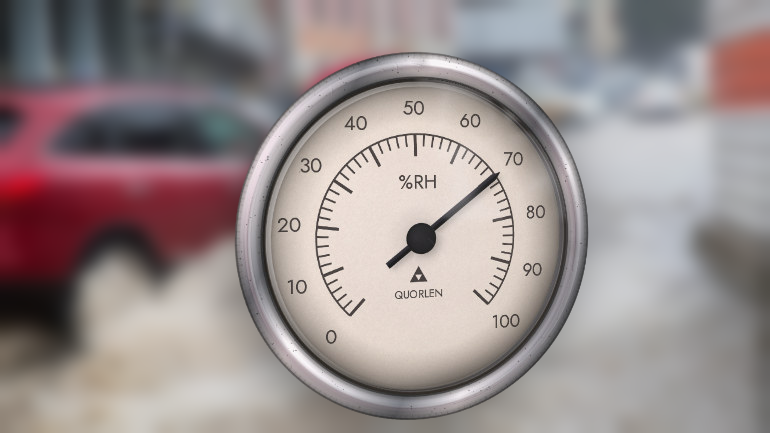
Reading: 70 %
